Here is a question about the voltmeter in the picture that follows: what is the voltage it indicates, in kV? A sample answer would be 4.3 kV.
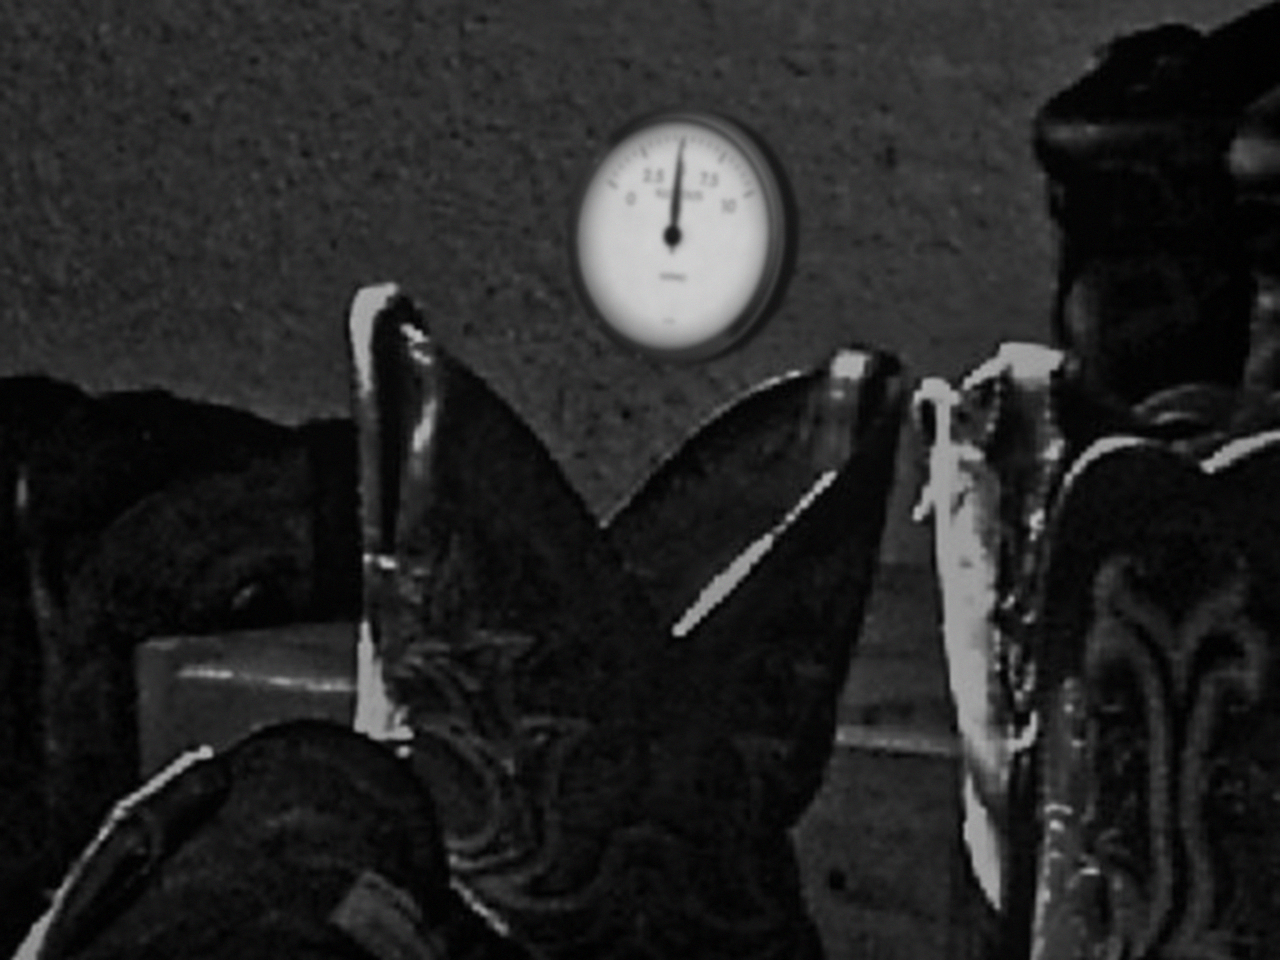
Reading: 5 kV
